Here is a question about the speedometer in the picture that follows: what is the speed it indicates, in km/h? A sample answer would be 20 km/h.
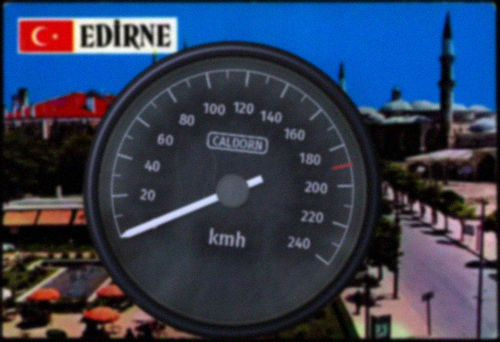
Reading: 0 km/h
